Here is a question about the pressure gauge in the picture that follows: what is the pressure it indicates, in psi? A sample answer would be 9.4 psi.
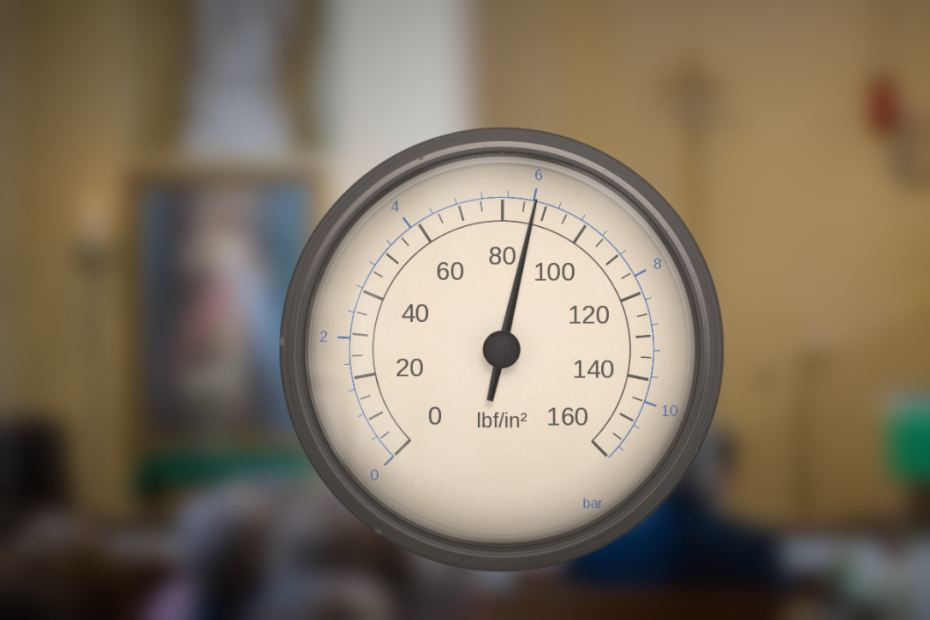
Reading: 87.5 psi
